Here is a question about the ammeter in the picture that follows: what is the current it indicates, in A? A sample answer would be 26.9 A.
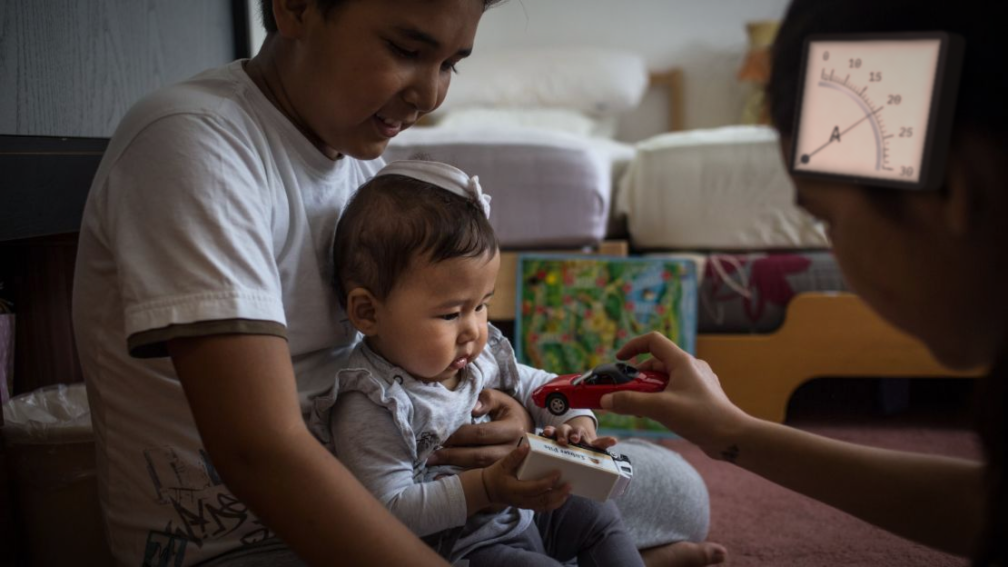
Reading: 20 A
